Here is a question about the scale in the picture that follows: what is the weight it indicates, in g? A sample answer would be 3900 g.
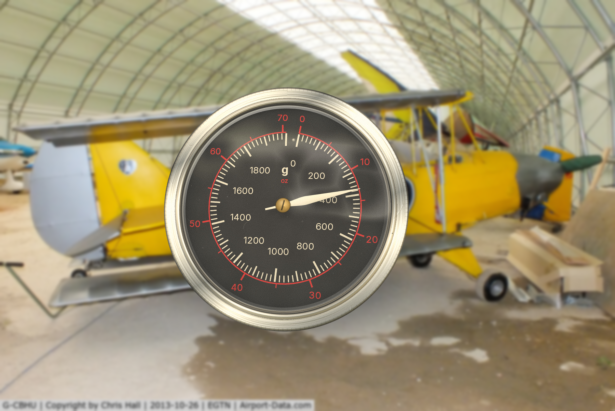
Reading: 380 g
